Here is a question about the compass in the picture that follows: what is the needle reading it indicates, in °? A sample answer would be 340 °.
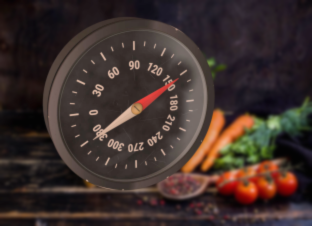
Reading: 150 °
